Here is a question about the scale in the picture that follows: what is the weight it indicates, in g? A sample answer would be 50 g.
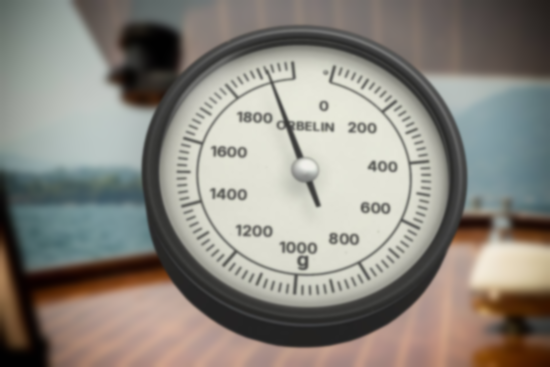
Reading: 1920 g
